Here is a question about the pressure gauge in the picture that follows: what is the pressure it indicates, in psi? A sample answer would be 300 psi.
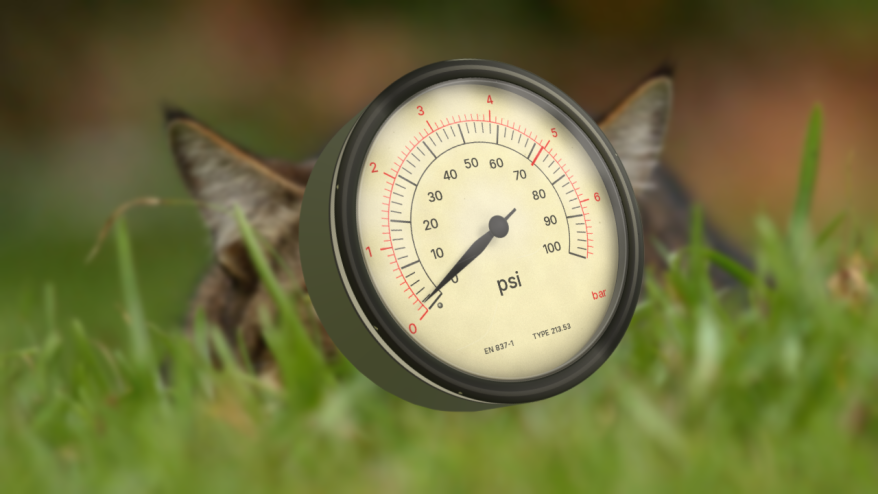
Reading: 2 psi
